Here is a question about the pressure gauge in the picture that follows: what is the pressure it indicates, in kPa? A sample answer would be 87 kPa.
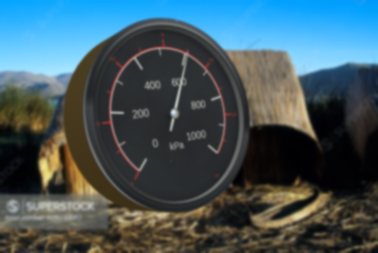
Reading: 600 kPa
